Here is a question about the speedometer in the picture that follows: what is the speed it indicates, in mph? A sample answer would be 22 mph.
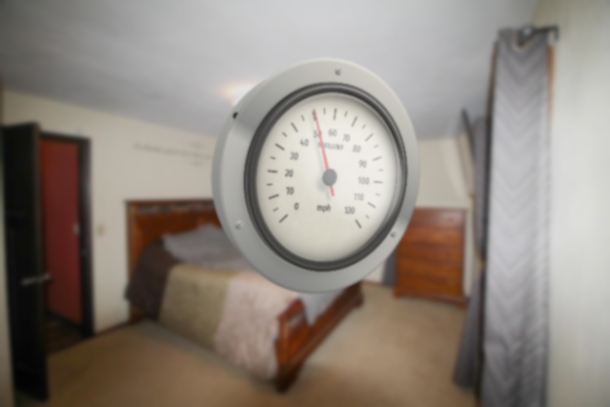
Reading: 50 mph
